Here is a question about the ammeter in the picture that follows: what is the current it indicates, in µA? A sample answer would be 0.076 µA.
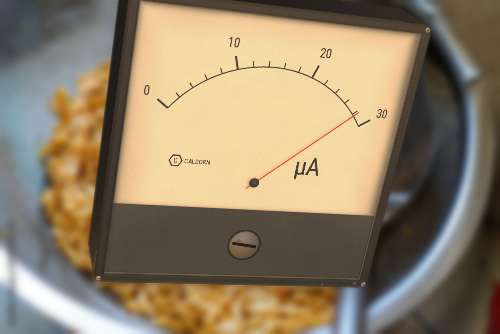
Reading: 28 µA
